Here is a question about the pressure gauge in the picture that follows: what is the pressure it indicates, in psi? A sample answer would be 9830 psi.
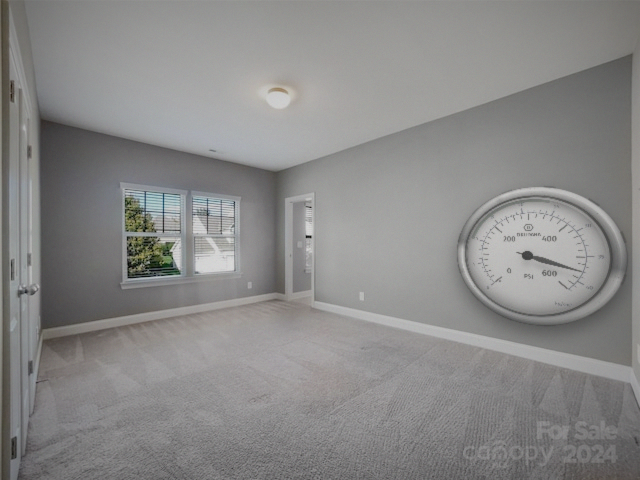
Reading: 540 psi
